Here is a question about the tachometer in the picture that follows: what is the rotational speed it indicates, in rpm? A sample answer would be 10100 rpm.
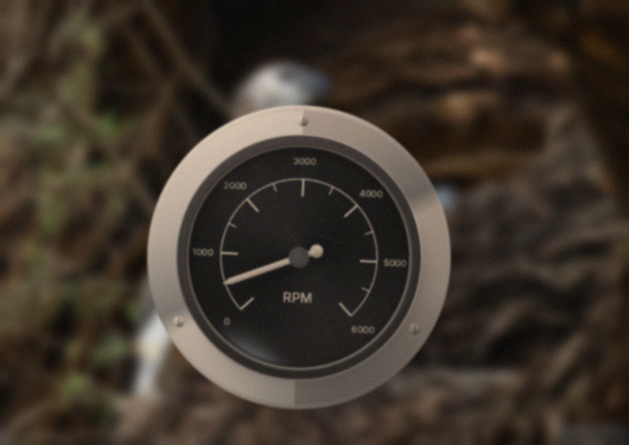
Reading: 500 rpm
